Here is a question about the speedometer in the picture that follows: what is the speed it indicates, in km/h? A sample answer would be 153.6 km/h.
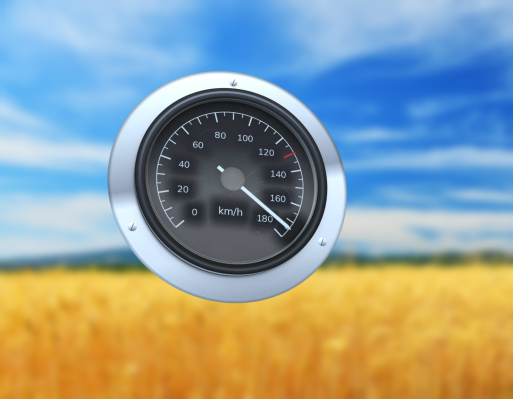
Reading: 175 km/h
